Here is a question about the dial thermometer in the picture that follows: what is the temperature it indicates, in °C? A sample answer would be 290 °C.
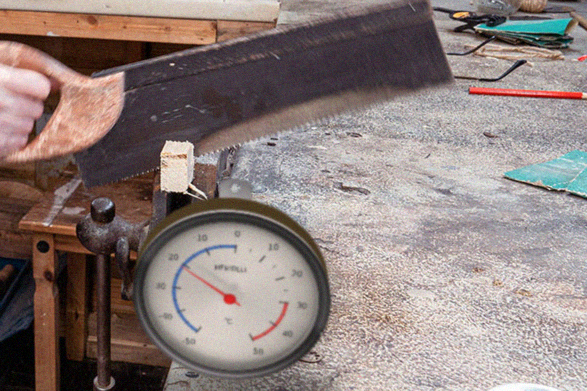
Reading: -20 °C
